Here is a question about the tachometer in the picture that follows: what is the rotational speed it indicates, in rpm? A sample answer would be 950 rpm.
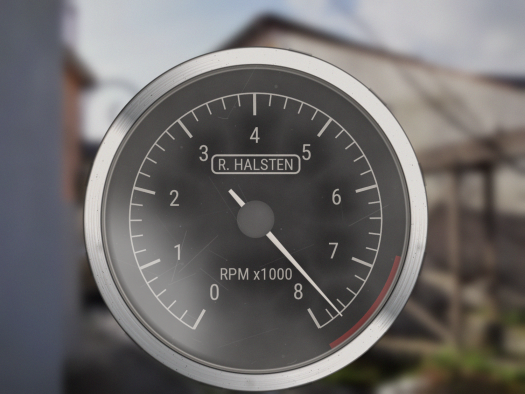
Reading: 7700 rpm
